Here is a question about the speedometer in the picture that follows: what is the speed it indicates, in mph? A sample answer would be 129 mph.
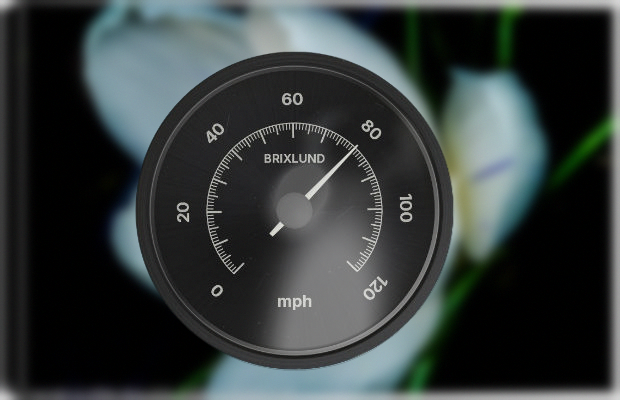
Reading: 80 mph
